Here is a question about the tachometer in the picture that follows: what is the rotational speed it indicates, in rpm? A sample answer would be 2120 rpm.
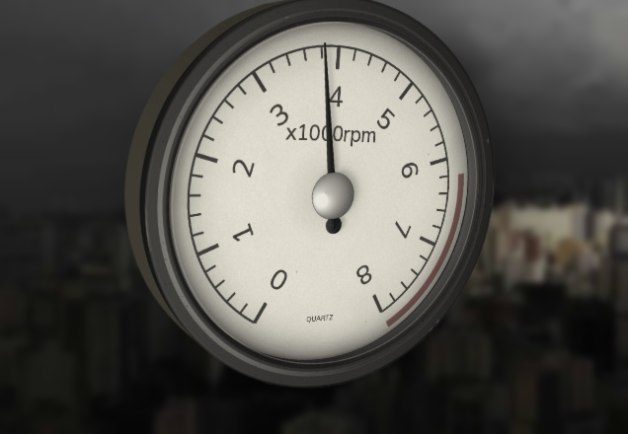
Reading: 3800 rpm
